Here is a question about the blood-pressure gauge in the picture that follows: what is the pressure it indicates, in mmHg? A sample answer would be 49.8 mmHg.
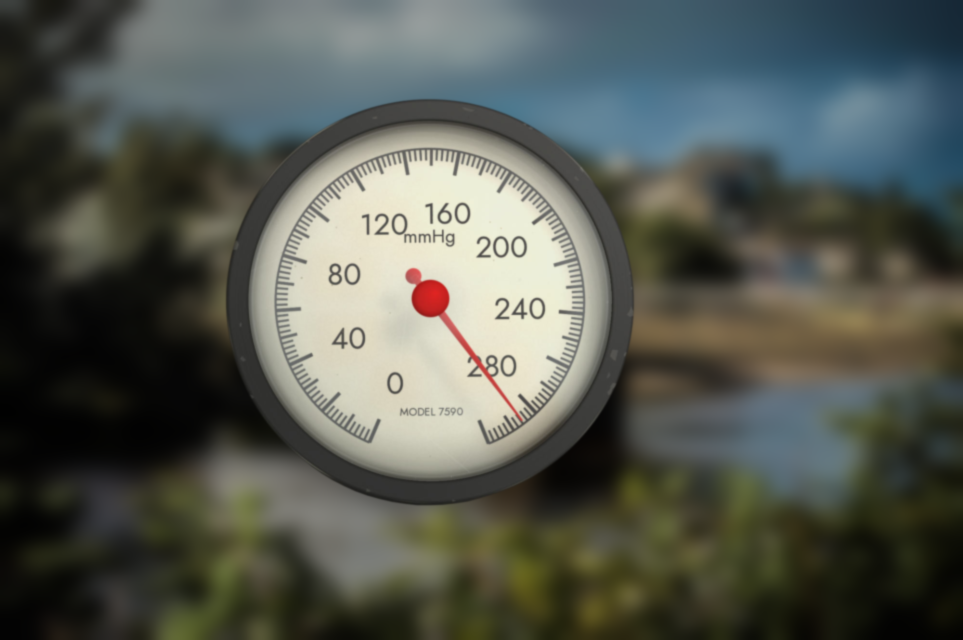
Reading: 286 mmHg
